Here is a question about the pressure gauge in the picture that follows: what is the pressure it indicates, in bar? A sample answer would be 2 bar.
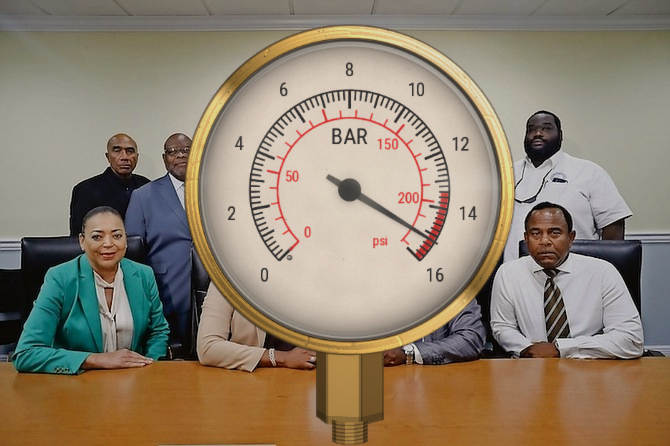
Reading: 15.2 bar
